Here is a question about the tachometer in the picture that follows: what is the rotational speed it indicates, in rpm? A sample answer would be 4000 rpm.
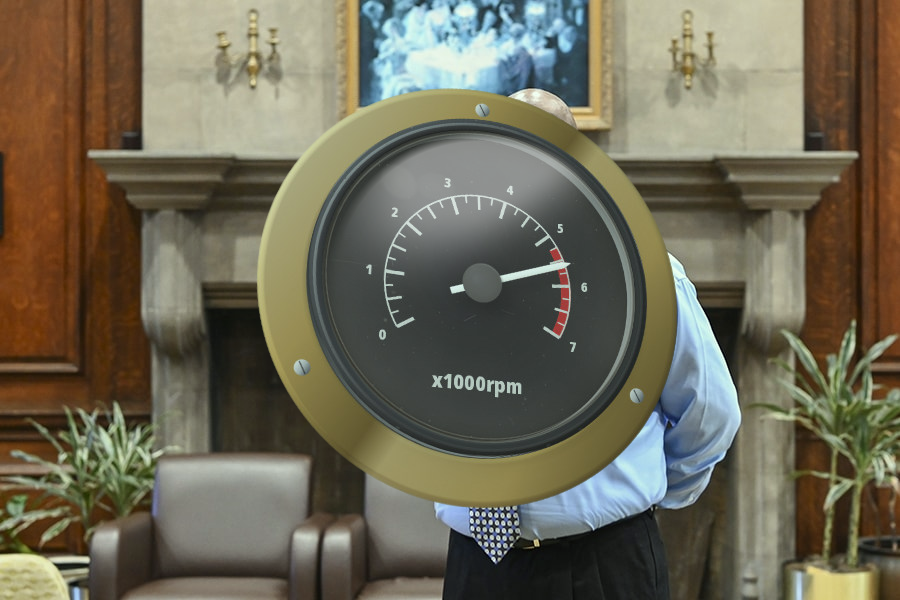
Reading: 5625 rpm
